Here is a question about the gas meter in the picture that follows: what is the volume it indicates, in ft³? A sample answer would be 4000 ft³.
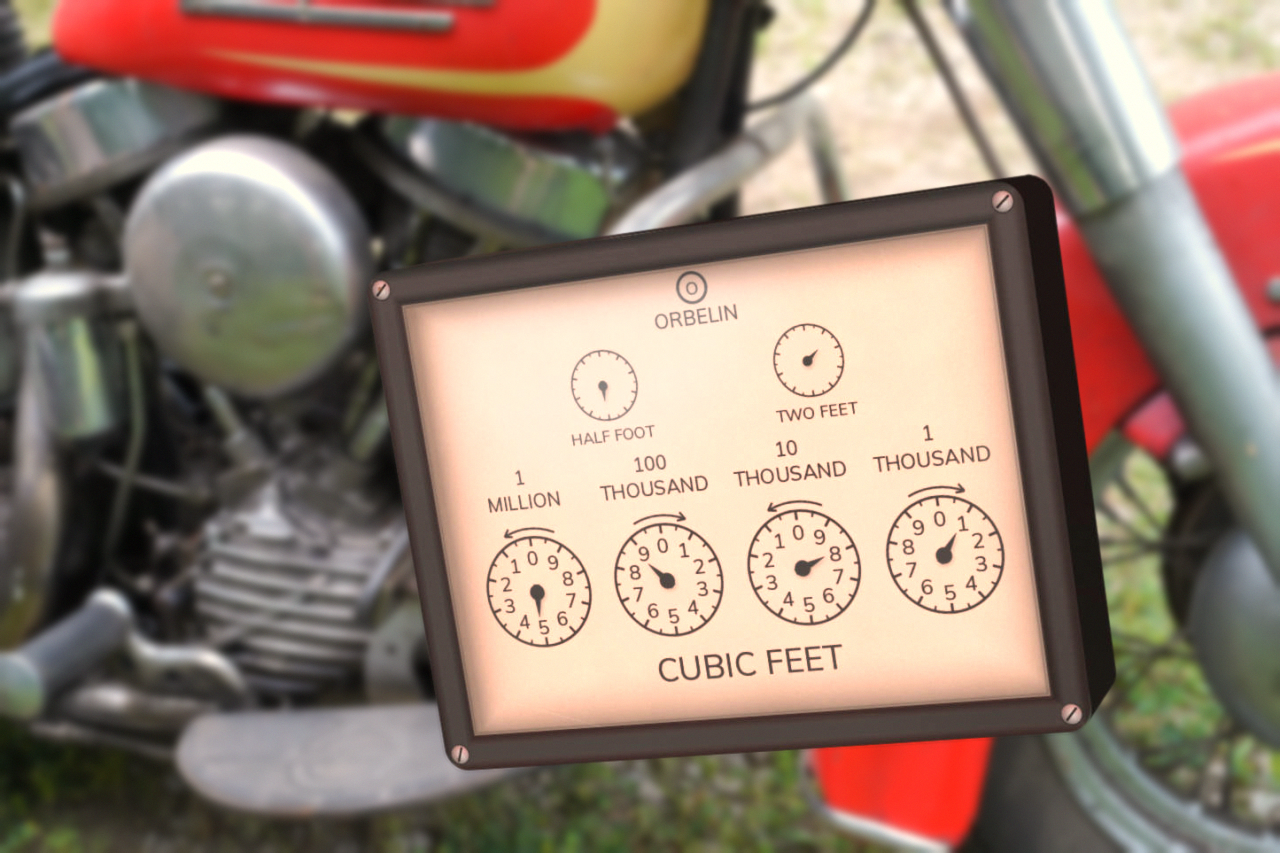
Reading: 488100 ft³
